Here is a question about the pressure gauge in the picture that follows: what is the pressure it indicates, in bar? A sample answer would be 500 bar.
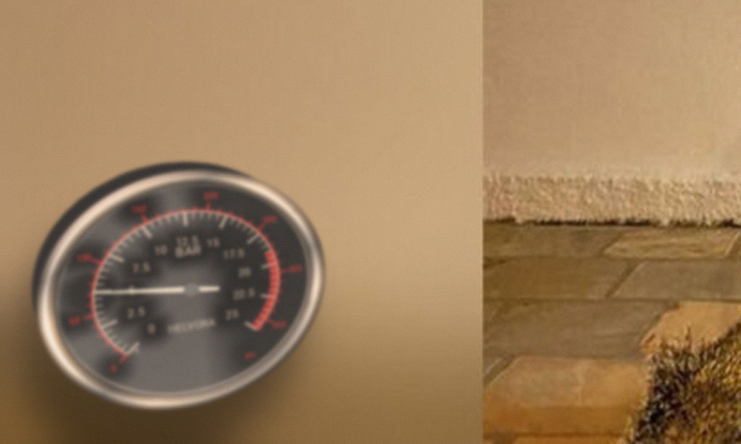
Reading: 5 bar
